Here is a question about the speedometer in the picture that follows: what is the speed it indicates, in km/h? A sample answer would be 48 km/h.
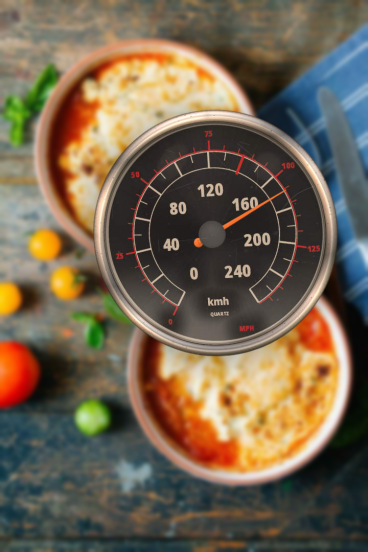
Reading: 170 km/h
